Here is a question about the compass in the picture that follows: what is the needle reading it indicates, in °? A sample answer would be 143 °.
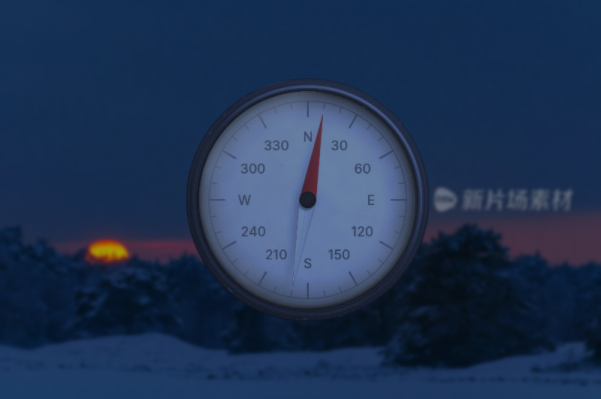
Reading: 10 °
